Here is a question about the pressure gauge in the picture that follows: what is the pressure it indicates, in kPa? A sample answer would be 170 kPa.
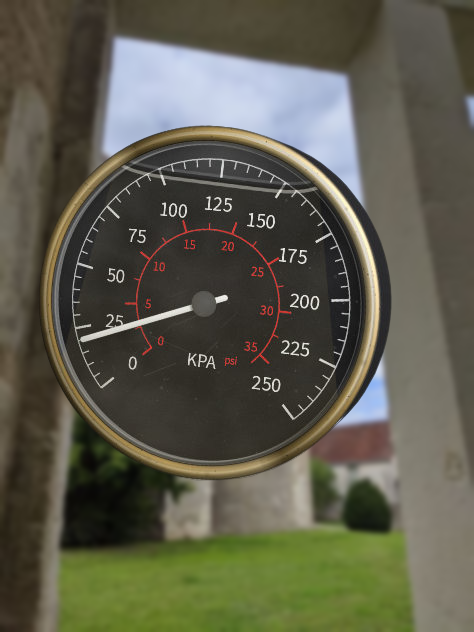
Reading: 20 kPa
